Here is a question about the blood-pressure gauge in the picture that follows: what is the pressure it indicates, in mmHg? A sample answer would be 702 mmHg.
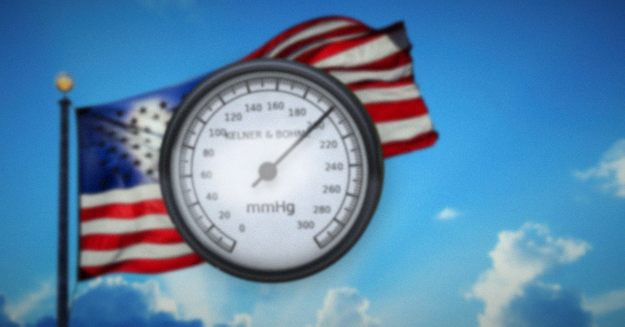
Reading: 200 mmHg
